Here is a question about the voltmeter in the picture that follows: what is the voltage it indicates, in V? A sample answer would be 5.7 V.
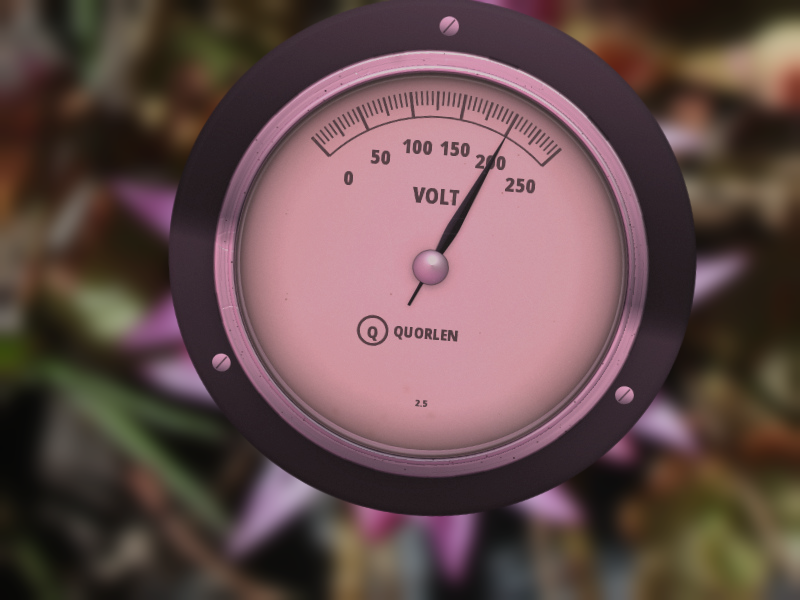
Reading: 200 V
